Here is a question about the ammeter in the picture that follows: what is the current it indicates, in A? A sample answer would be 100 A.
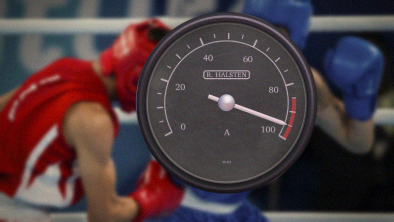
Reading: 95 A
